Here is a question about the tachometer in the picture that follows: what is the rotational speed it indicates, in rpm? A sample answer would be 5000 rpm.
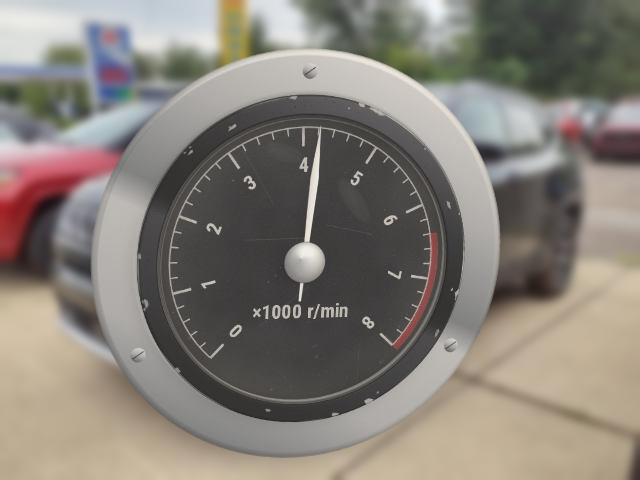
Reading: 4200 rpm
